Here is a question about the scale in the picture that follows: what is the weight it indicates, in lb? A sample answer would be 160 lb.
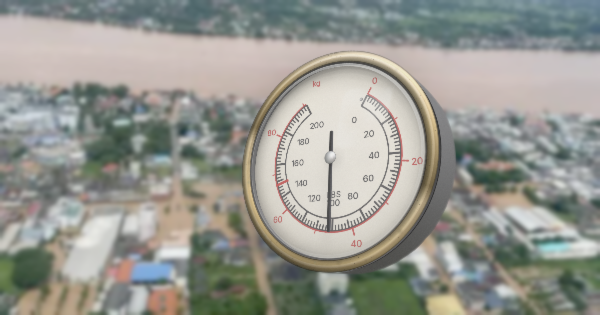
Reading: 100 lb
